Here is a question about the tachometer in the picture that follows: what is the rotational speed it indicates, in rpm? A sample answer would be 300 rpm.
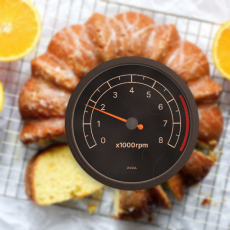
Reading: 1750 rpm
